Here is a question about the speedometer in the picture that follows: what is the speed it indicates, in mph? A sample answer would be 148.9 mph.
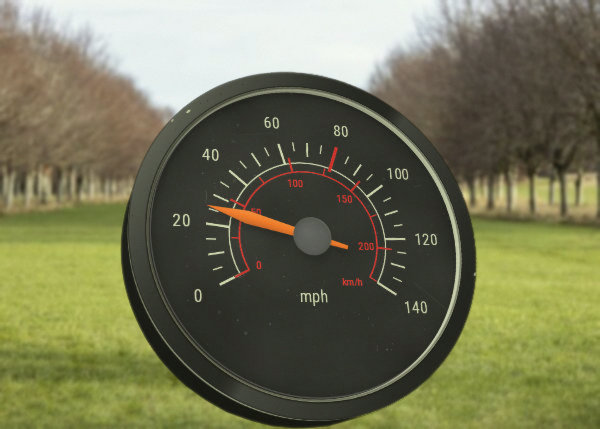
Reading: 25 mph
